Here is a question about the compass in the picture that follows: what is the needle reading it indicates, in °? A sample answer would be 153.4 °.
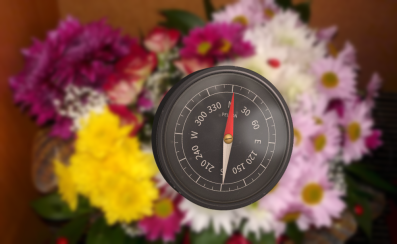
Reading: 0 °
